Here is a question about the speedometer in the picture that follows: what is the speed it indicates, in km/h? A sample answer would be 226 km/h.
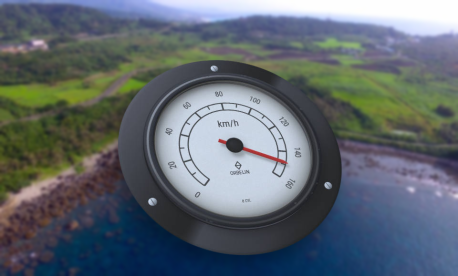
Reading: 150 km/h
